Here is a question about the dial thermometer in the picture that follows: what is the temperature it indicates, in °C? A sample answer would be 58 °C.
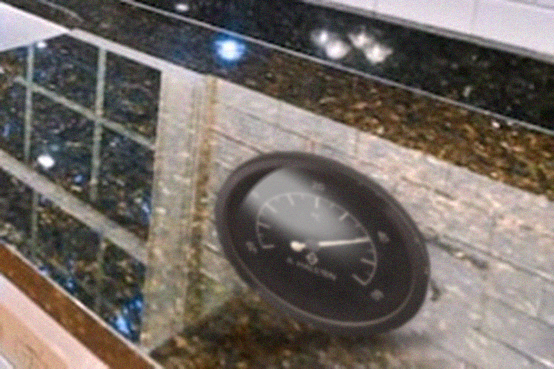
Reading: 40 °C
